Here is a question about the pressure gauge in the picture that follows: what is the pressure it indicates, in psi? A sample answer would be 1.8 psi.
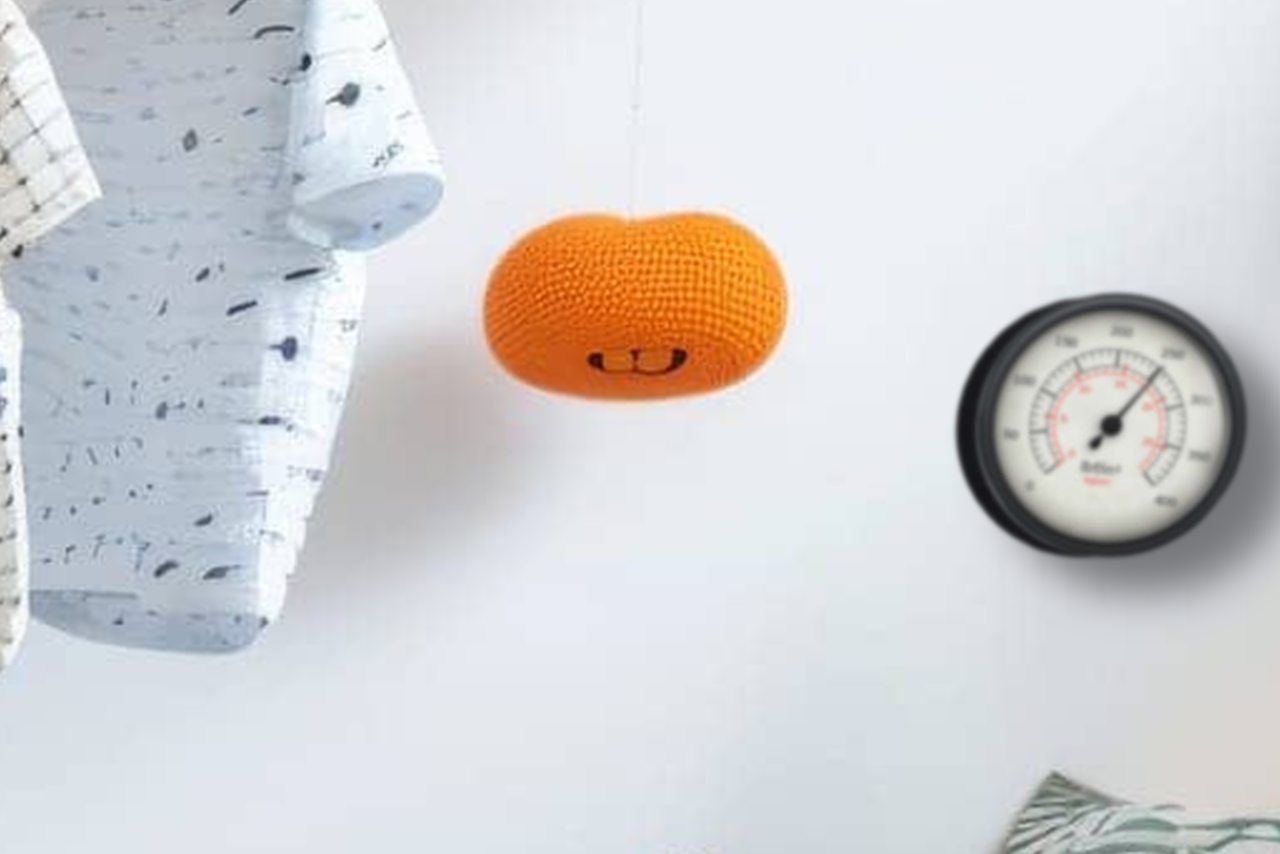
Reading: 250 psi
